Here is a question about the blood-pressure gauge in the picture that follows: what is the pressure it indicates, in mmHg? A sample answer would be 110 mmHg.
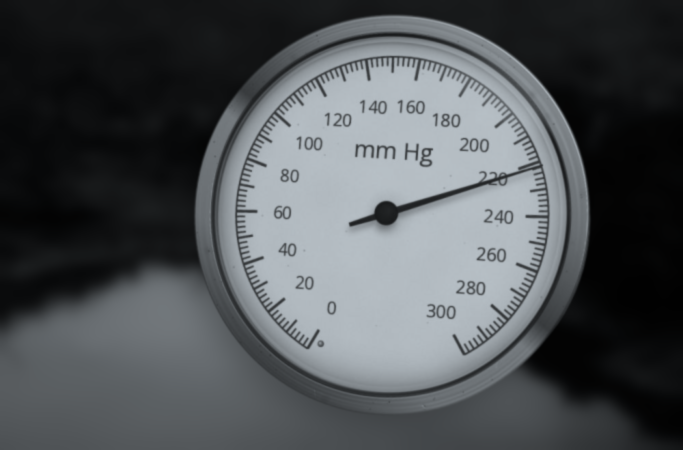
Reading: 222 mmHg
